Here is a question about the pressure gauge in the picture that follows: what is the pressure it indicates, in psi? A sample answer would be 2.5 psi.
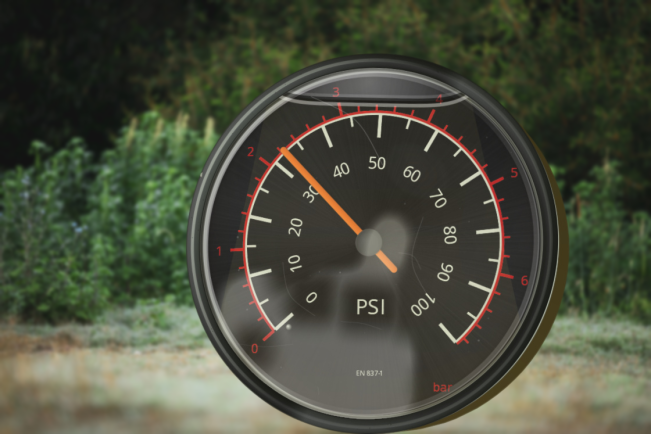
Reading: 32.5 psi
